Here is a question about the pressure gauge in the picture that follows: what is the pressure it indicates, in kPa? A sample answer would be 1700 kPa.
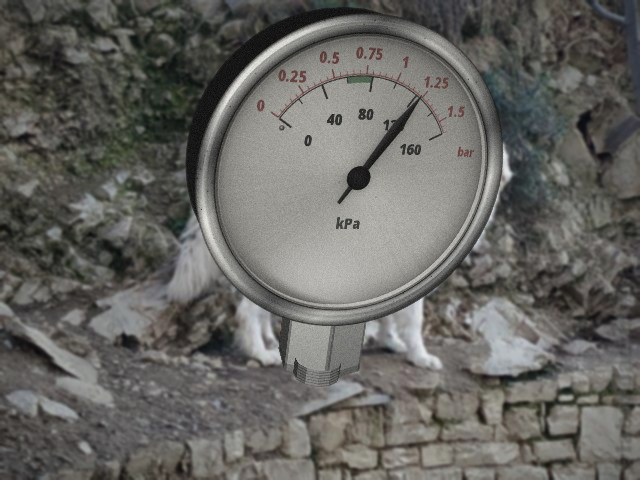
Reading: 120 kPa
